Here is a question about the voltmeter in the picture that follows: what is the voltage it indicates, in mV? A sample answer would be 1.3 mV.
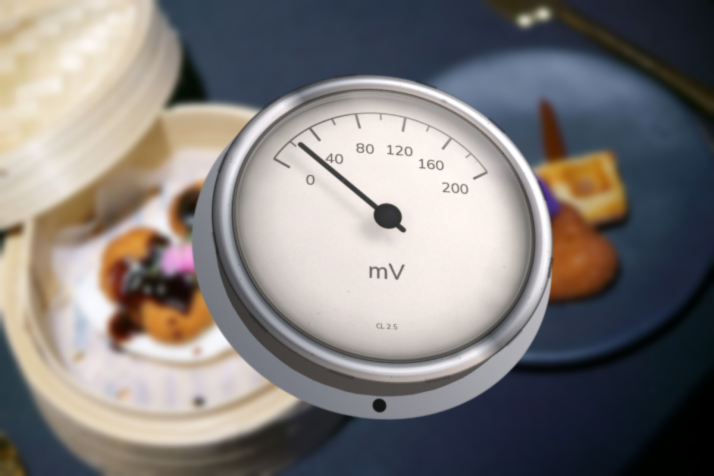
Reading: 20 mV
